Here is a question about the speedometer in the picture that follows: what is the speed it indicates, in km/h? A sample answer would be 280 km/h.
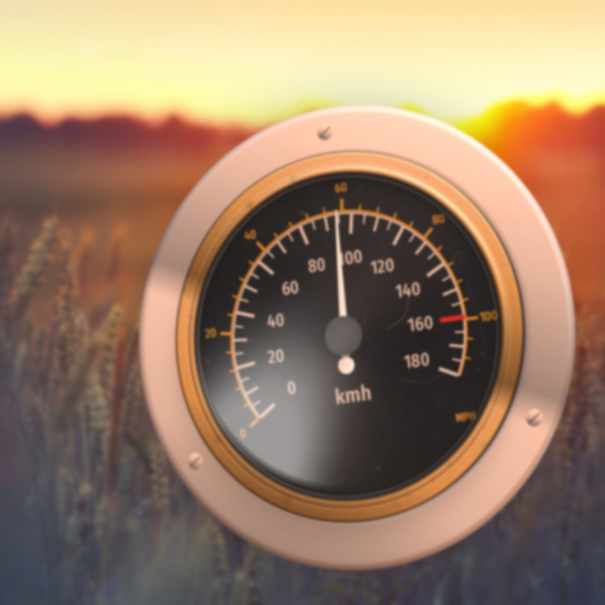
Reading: 95 km/h
